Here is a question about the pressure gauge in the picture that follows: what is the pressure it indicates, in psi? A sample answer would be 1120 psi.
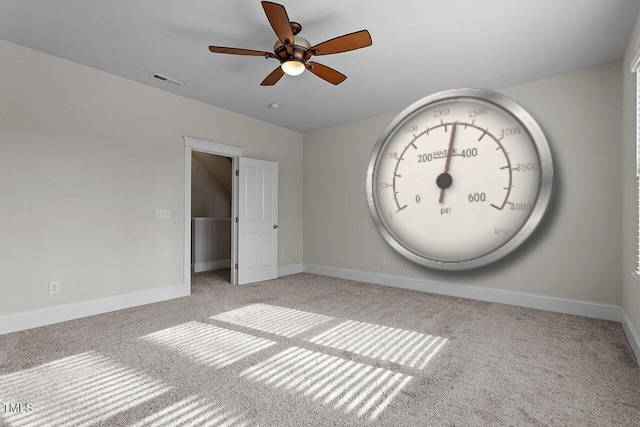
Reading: 325 psi
